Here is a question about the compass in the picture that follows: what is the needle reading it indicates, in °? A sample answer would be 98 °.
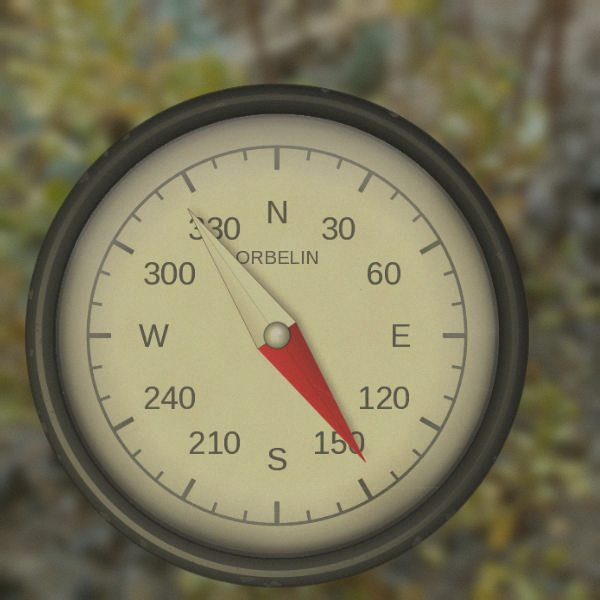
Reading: 145 °
